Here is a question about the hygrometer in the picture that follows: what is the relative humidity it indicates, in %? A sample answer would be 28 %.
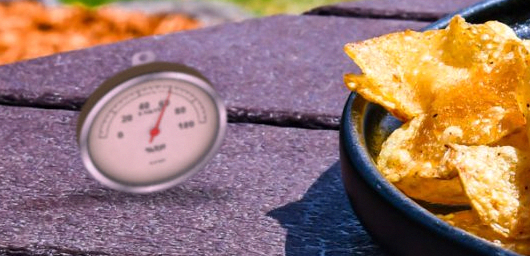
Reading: 60 %
